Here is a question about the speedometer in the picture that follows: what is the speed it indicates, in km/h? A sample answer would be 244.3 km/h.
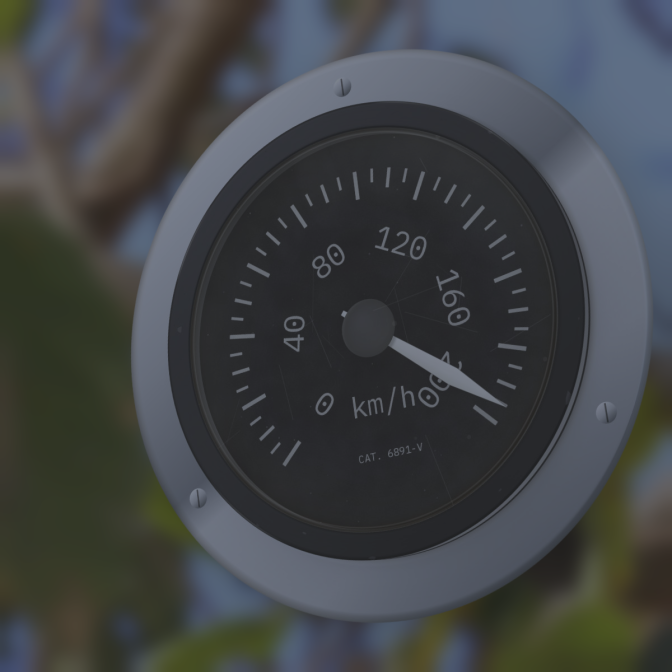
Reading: 195 km/h
